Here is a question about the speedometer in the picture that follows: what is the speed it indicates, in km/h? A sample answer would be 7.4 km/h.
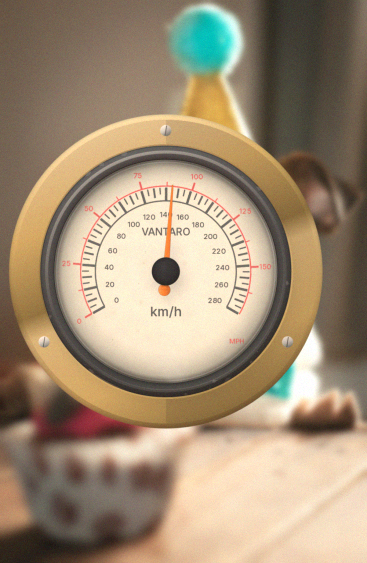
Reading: 145 km/h
